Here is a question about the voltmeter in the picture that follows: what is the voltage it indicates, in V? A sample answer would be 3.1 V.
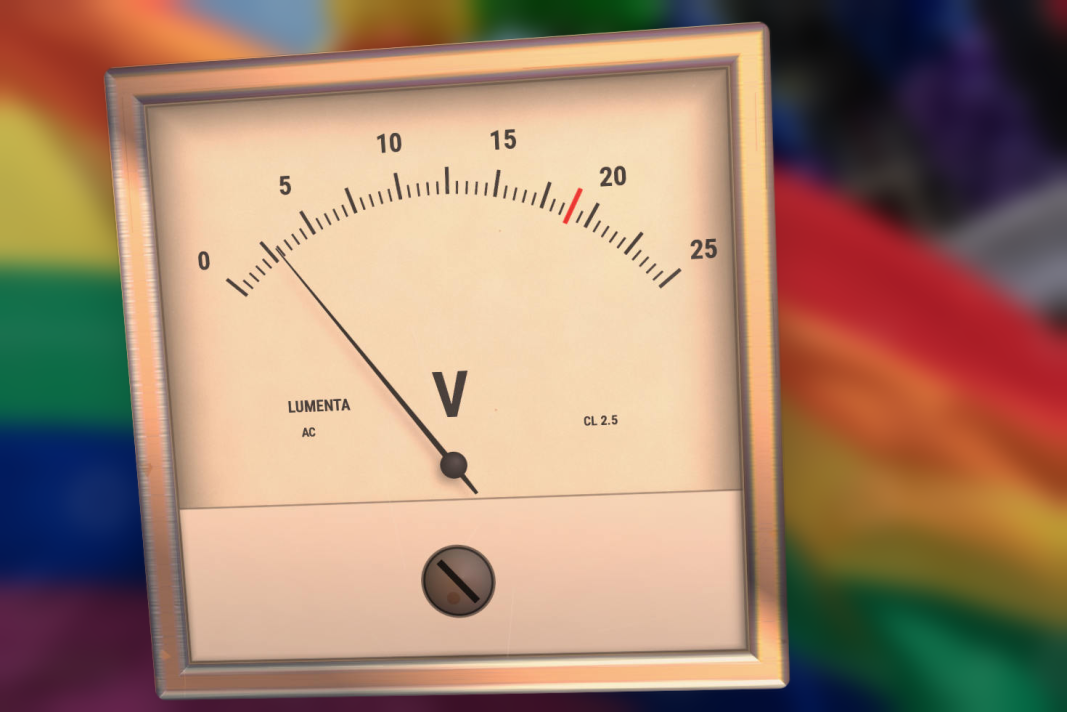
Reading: 3 V
